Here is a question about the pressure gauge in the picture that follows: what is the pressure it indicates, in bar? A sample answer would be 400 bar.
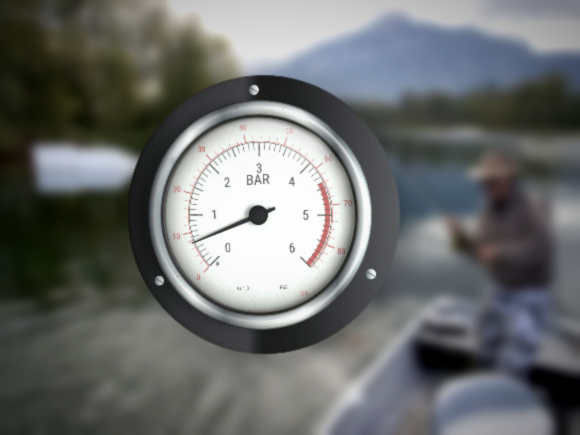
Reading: 0.5 bar
